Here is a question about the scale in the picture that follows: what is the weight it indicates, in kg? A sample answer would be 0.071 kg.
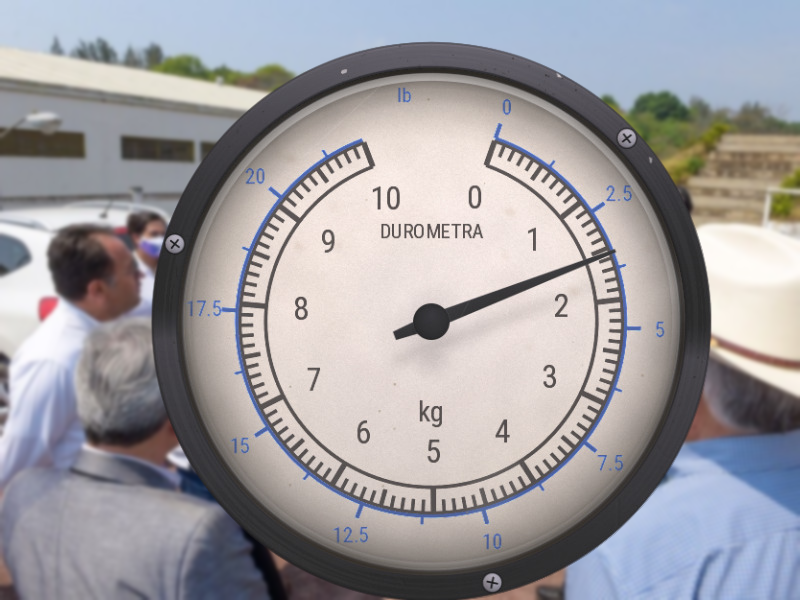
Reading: 1.55 kg
